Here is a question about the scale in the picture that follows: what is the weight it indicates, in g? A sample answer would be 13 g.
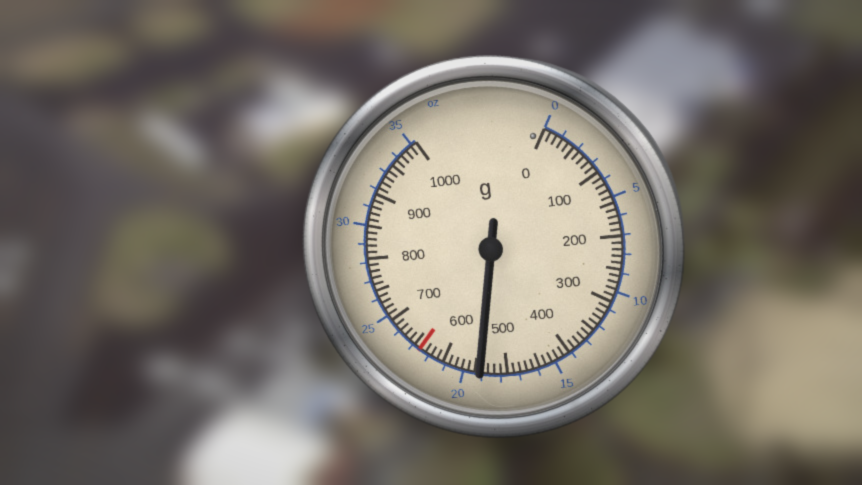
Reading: 540 g
